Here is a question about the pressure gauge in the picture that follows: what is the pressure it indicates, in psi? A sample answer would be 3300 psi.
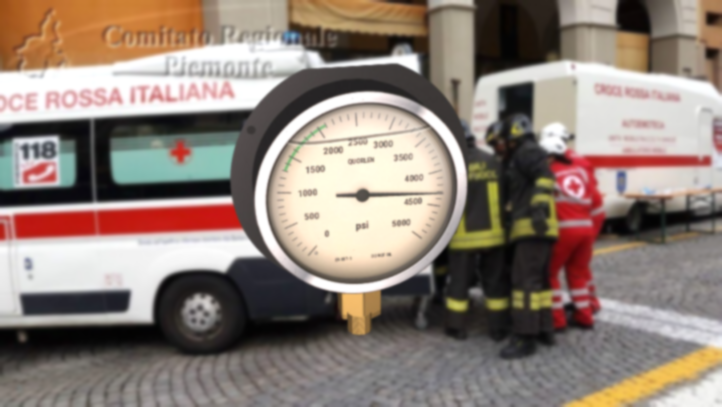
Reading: 4300 psi
